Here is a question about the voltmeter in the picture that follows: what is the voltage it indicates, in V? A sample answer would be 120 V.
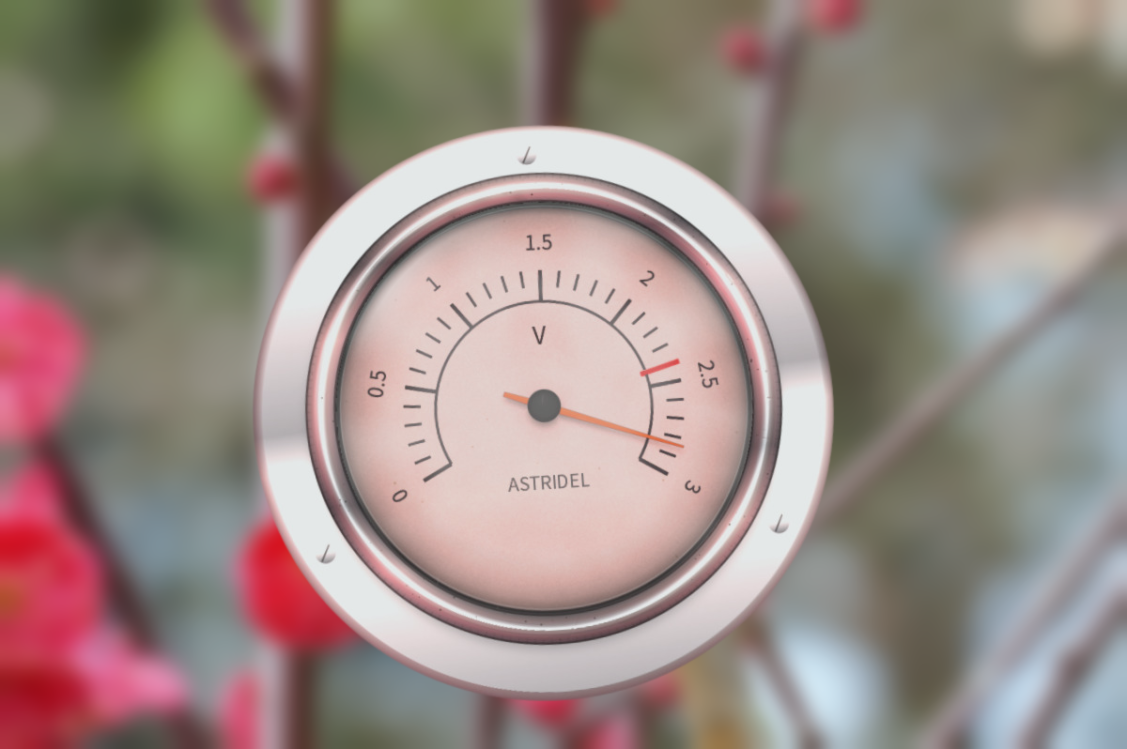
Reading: 2.85 V
